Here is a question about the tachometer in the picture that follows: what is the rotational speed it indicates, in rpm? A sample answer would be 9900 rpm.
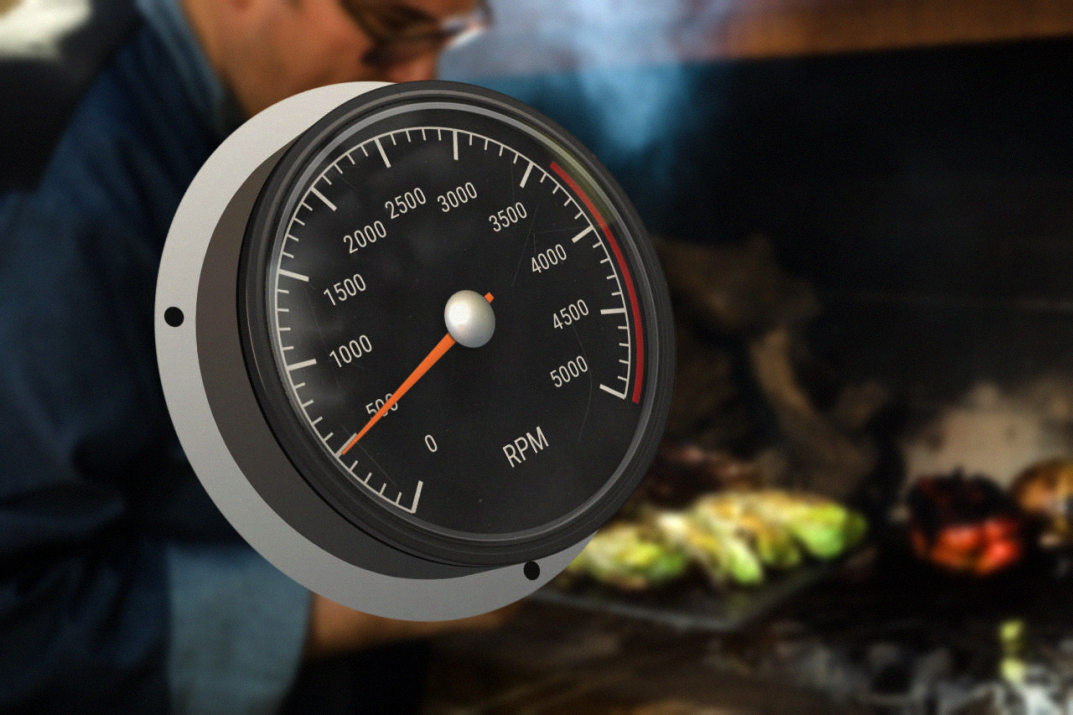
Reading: 500 rpm
